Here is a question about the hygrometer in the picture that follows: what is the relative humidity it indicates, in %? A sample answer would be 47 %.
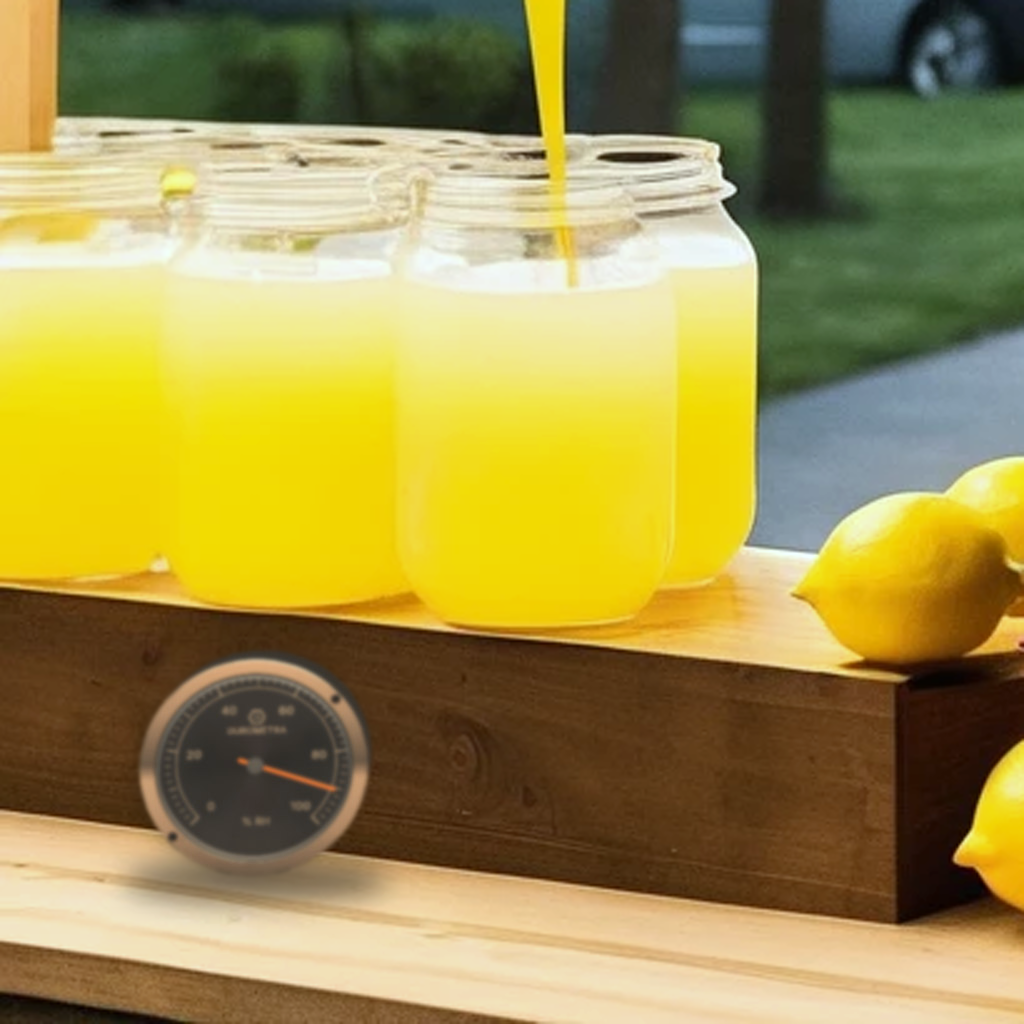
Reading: 90 %
